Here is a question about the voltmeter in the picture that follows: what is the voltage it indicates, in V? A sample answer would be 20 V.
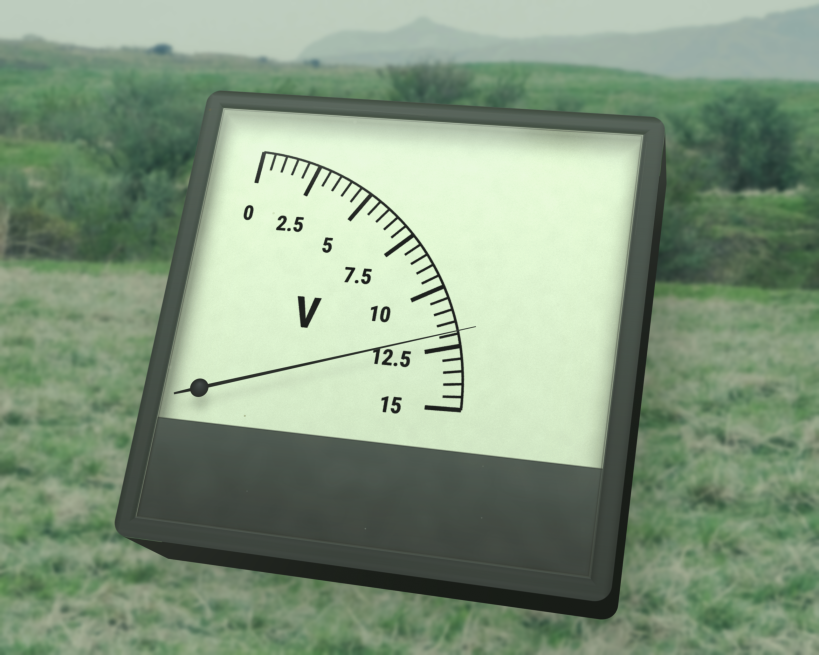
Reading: 12 V
